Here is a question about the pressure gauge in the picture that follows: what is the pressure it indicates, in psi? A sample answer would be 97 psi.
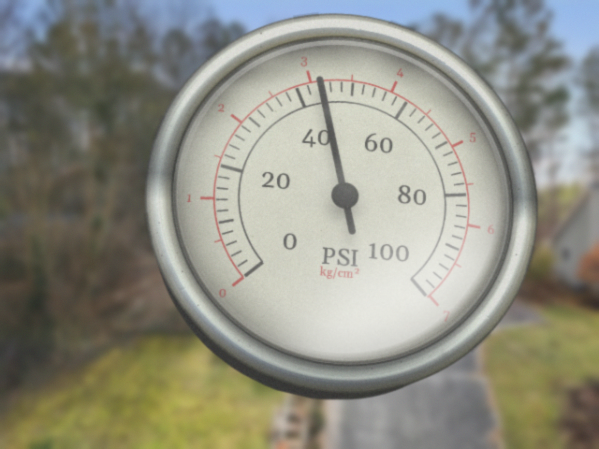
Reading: 44 psi
